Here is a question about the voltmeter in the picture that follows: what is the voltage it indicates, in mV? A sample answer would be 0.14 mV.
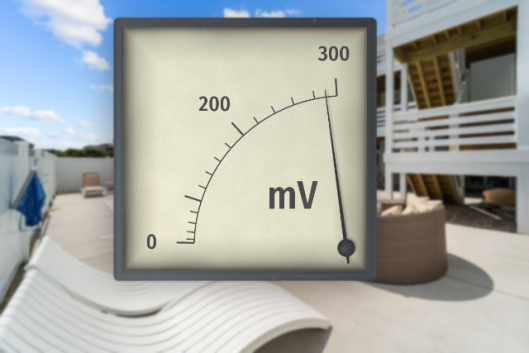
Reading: 290 mV
